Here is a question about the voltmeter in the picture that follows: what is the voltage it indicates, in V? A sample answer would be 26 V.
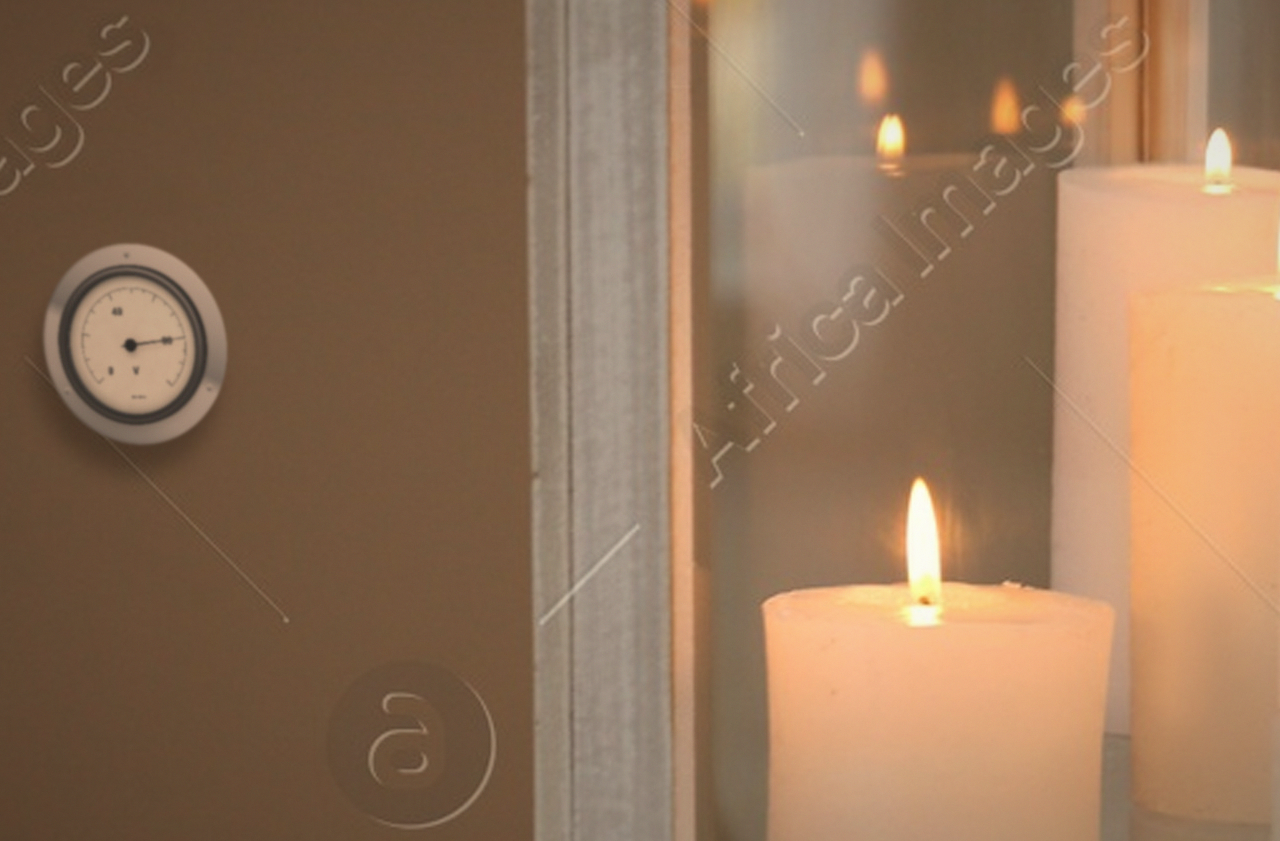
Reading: 80 V
